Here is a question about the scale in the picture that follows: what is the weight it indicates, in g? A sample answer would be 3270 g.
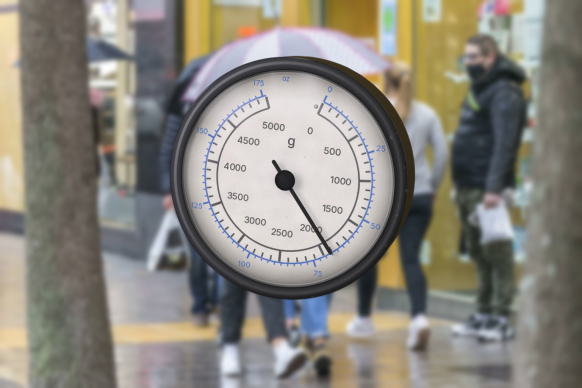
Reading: 1900 g
